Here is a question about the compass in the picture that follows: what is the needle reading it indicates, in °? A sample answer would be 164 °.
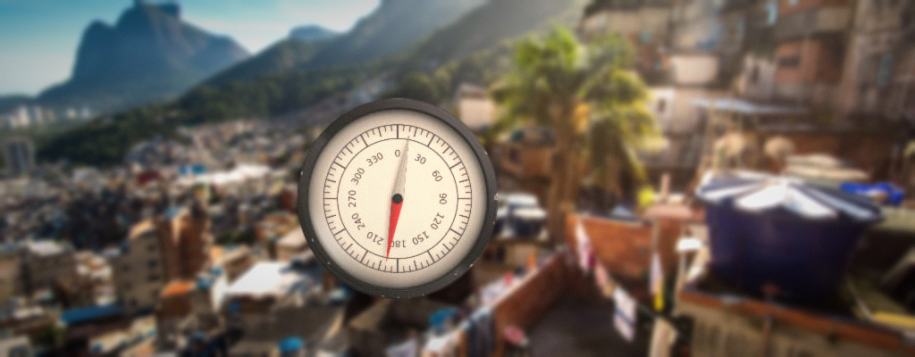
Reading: 190 °
